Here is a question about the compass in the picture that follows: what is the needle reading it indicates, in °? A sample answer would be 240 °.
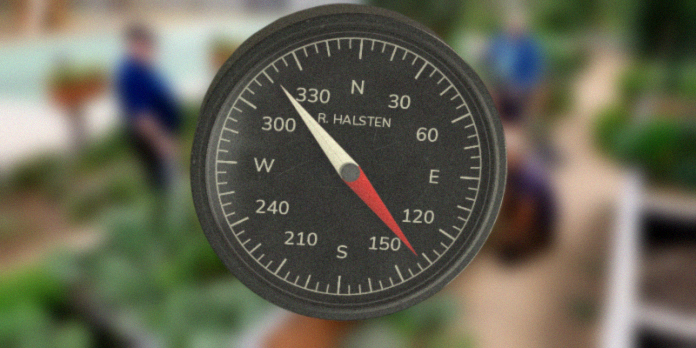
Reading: 137.5 °
